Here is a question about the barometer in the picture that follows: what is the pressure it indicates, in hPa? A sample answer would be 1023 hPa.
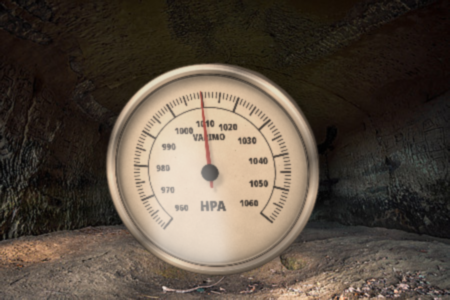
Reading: 1010 hPa
